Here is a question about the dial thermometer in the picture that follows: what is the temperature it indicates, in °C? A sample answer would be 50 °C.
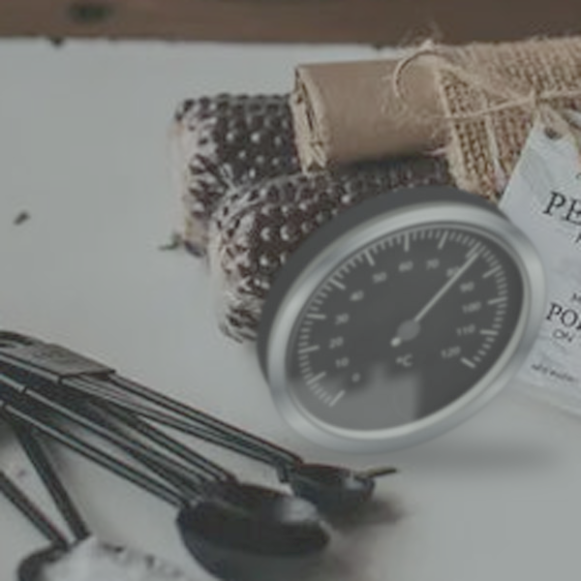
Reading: 80 °C
